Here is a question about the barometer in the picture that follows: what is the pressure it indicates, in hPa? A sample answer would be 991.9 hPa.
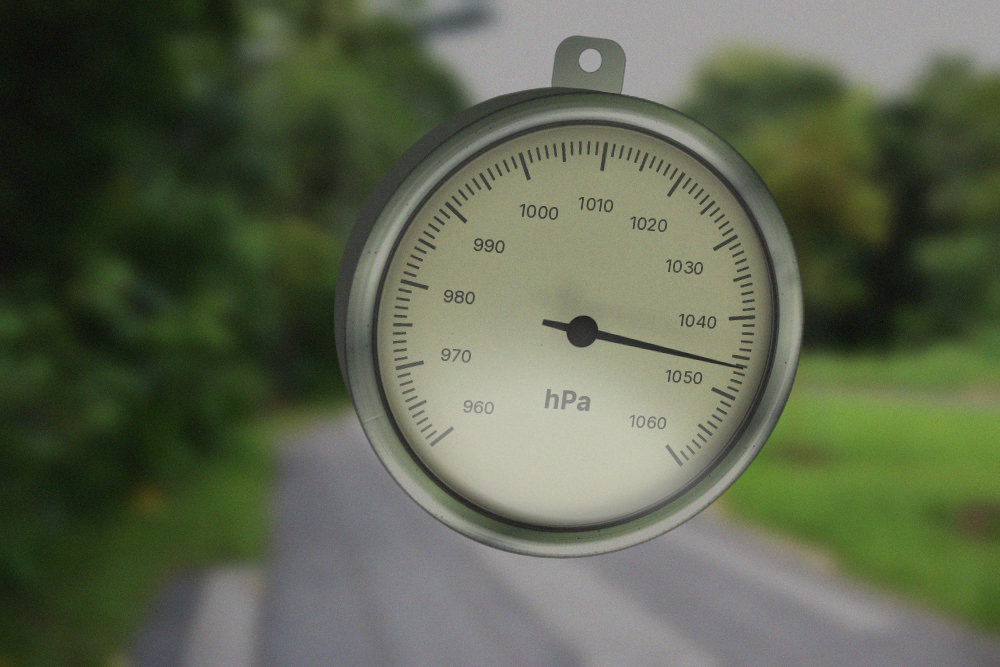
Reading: 1046 hPa
